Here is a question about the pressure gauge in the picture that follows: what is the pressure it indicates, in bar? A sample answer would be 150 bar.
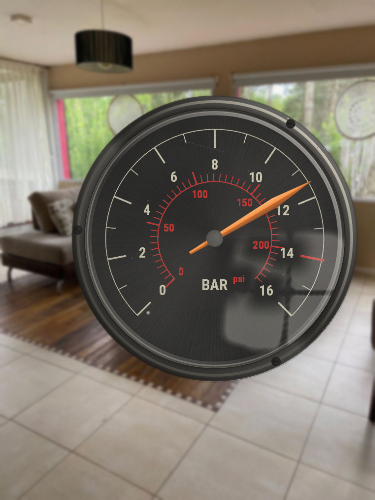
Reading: 11.5 bar
